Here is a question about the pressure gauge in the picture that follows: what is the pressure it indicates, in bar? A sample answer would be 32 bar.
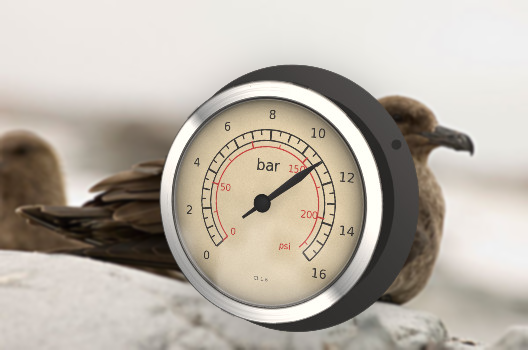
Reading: 11 bar
